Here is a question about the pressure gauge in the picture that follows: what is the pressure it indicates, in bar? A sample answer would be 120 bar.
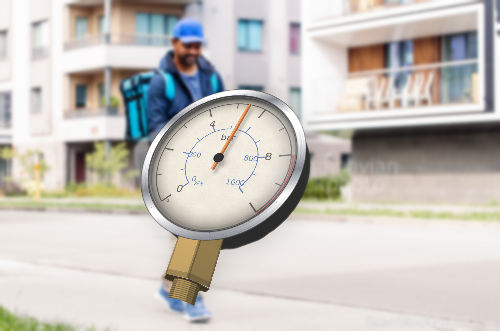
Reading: 5.5 bar
